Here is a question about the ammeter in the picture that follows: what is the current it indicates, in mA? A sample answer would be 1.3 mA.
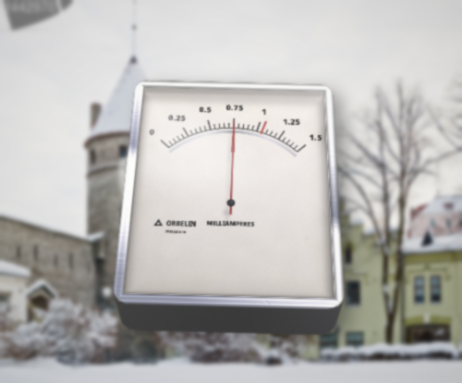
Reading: 0.75 mA
